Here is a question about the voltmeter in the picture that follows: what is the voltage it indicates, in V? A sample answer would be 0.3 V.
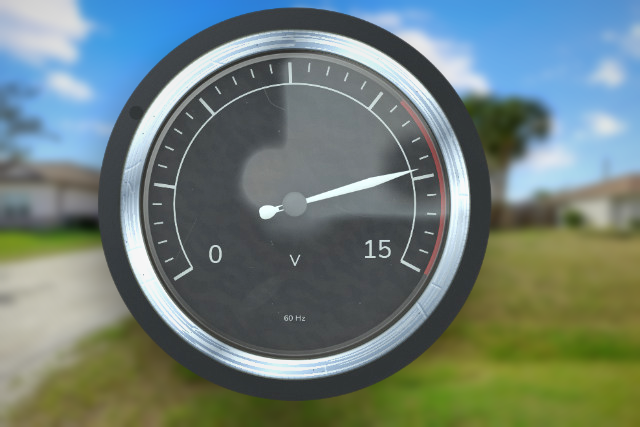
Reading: 12.25 V
